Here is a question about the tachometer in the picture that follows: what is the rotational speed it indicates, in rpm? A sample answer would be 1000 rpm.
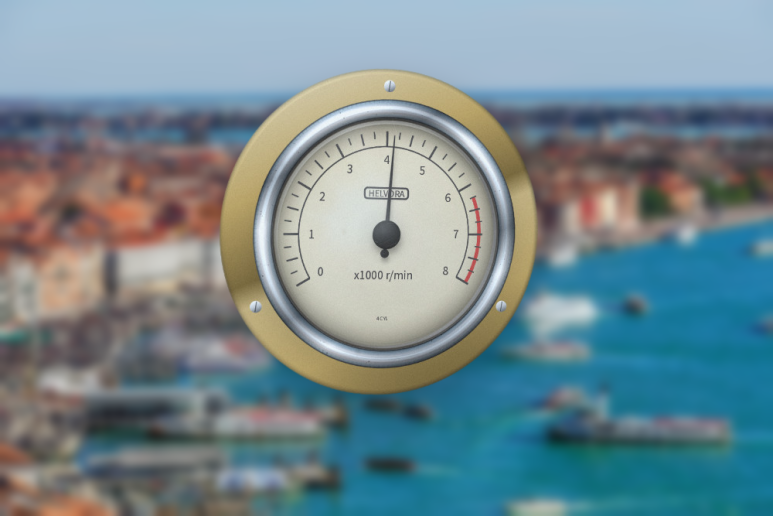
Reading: 4125 rpm
